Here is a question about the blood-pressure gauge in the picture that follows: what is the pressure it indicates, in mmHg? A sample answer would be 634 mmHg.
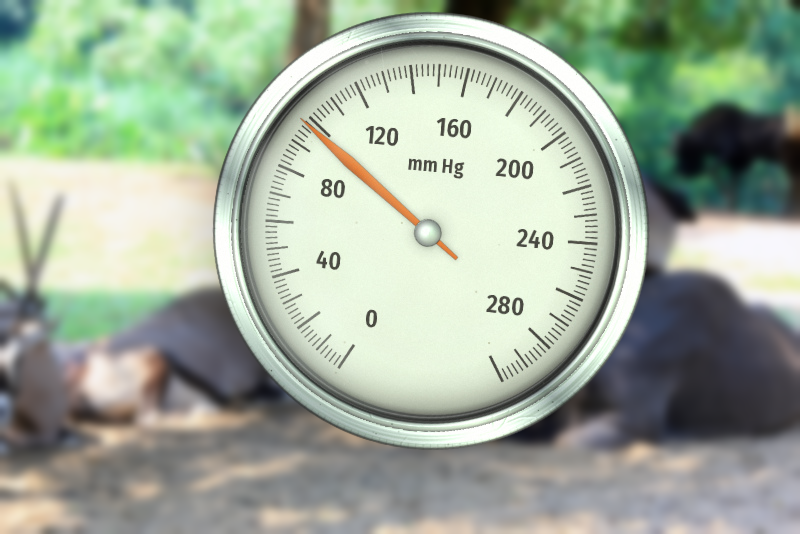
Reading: 98 mmHg
